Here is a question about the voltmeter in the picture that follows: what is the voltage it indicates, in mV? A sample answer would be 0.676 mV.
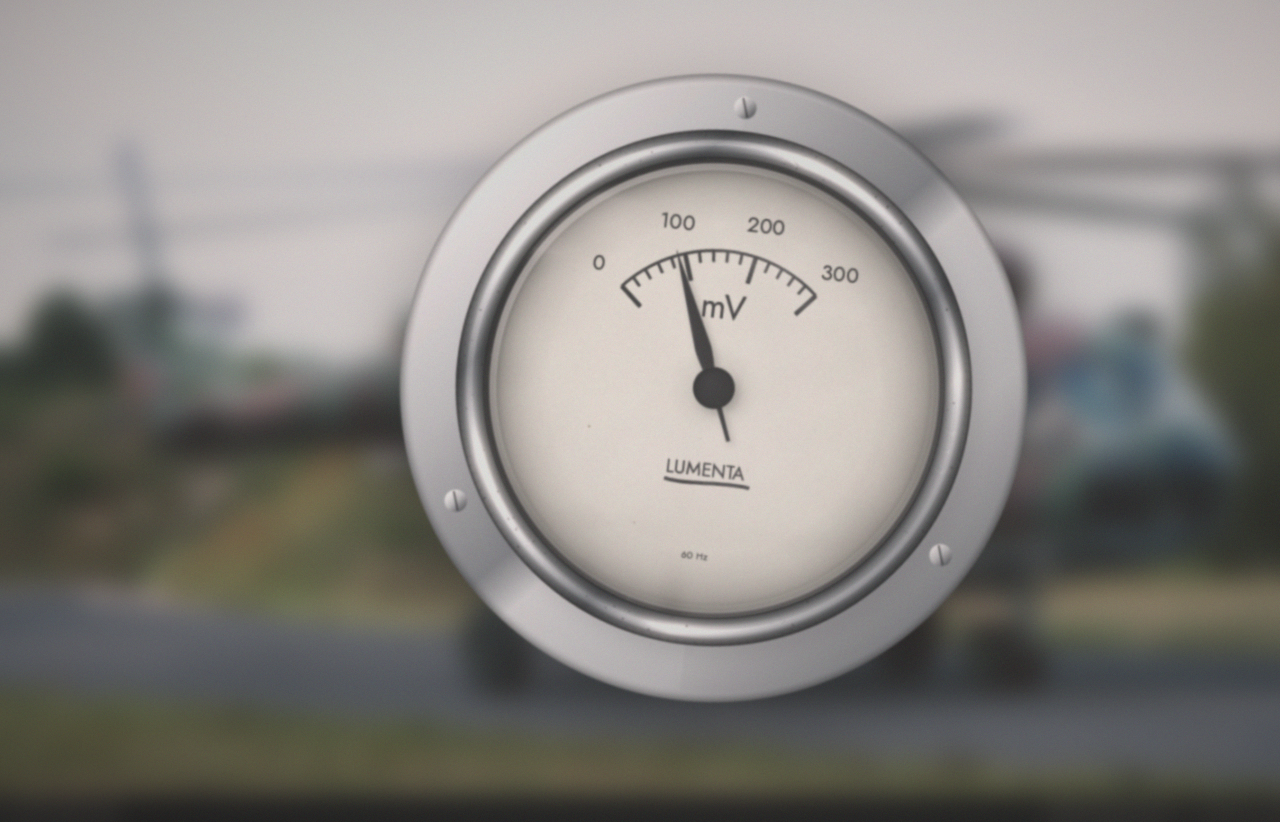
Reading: 90 mV
